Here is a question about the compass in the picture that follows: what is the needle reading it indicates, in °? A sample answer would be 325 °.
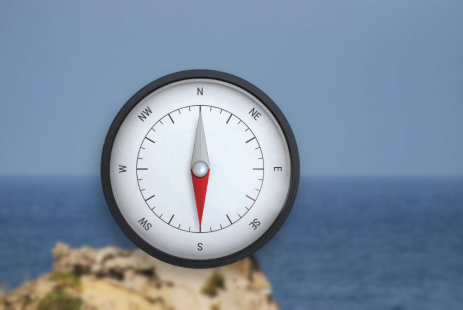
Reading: 180 °
